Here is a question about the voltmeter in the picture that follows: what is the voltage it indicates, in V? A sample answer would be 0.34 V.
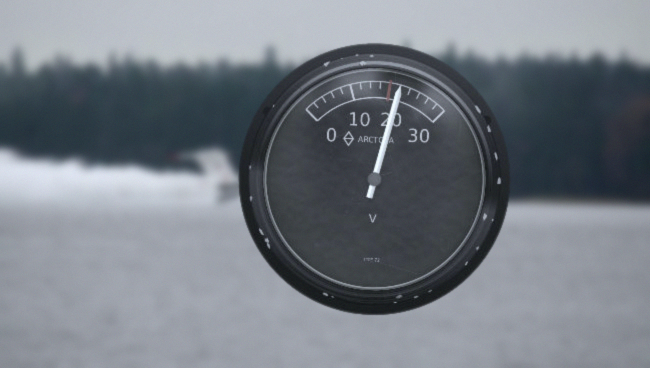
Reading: 20 V
